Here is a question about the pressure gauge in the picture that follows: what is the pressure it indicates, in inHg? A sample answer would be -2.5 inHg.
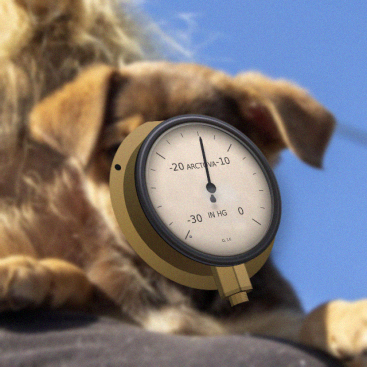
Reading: -14 inHg
